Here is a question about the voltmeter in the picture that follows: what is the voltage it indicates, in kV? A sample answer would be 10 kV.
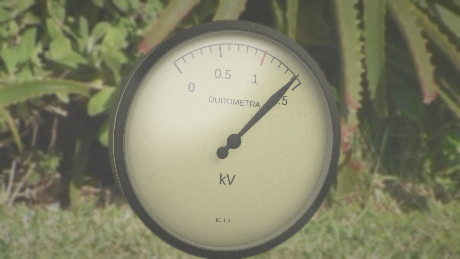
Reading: 1.4 kV
